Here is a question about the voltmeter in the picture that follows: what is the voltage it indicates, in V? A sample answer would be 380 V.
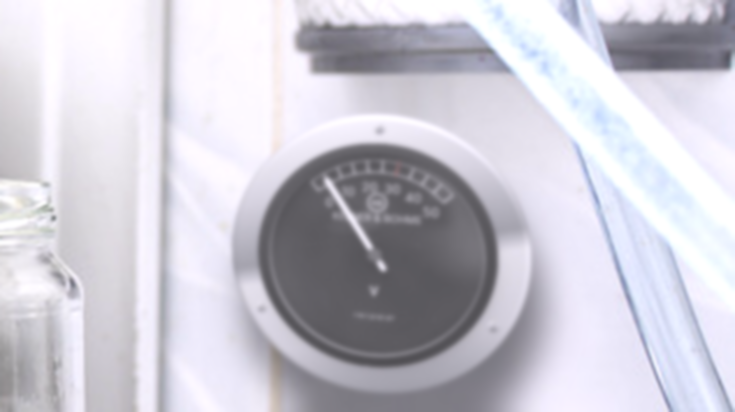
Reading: 5 V
